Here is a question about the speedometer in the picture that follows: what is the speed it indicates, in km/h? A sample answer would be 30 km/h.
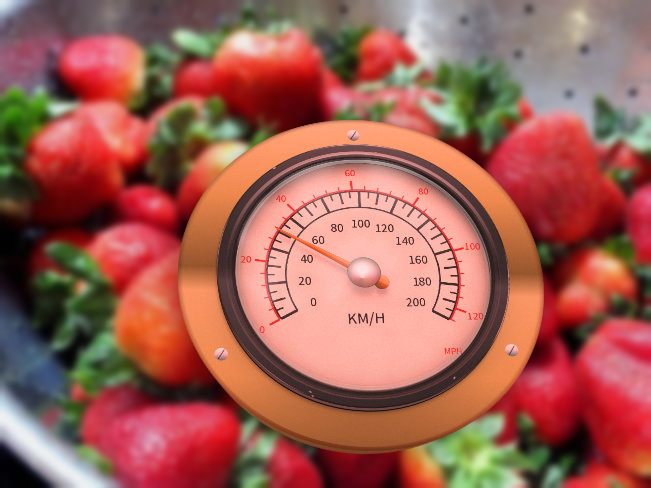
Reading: 50 km/h
